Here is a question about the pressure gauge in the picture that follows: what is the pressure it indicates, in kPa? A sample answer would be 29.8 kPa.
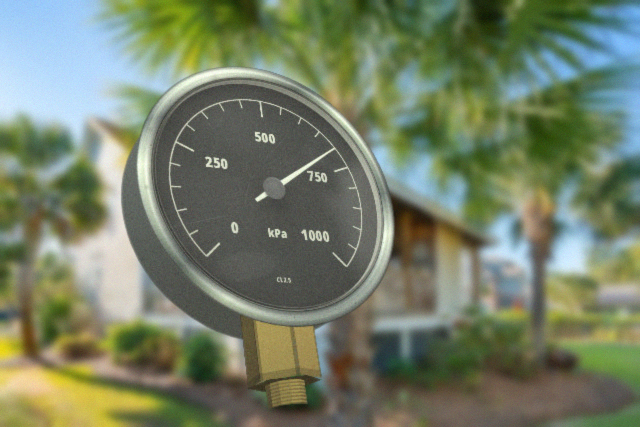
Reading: 700 kPa
